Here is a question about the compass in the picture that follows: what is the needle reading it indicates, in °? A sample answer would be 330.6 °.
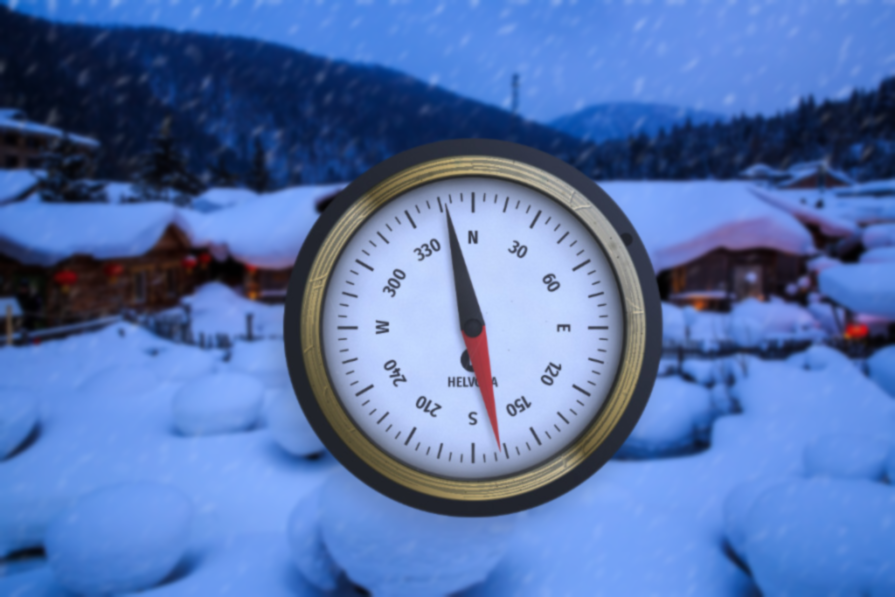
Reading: 167.5 °
